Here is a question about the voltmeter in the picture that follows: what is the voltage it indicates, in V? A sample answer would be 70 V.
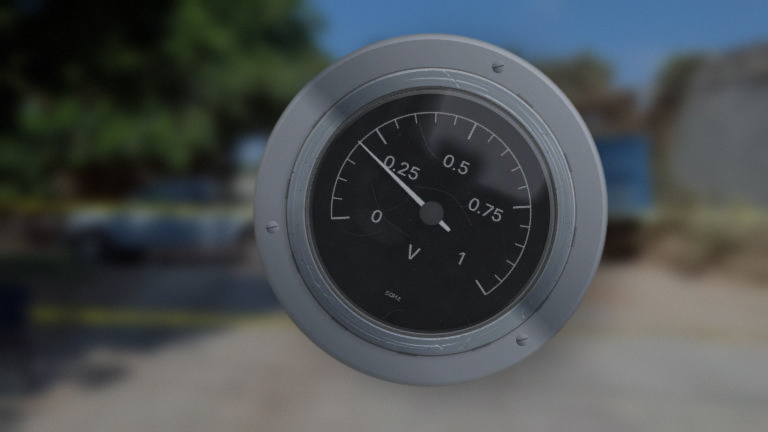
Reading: 0.2 V
